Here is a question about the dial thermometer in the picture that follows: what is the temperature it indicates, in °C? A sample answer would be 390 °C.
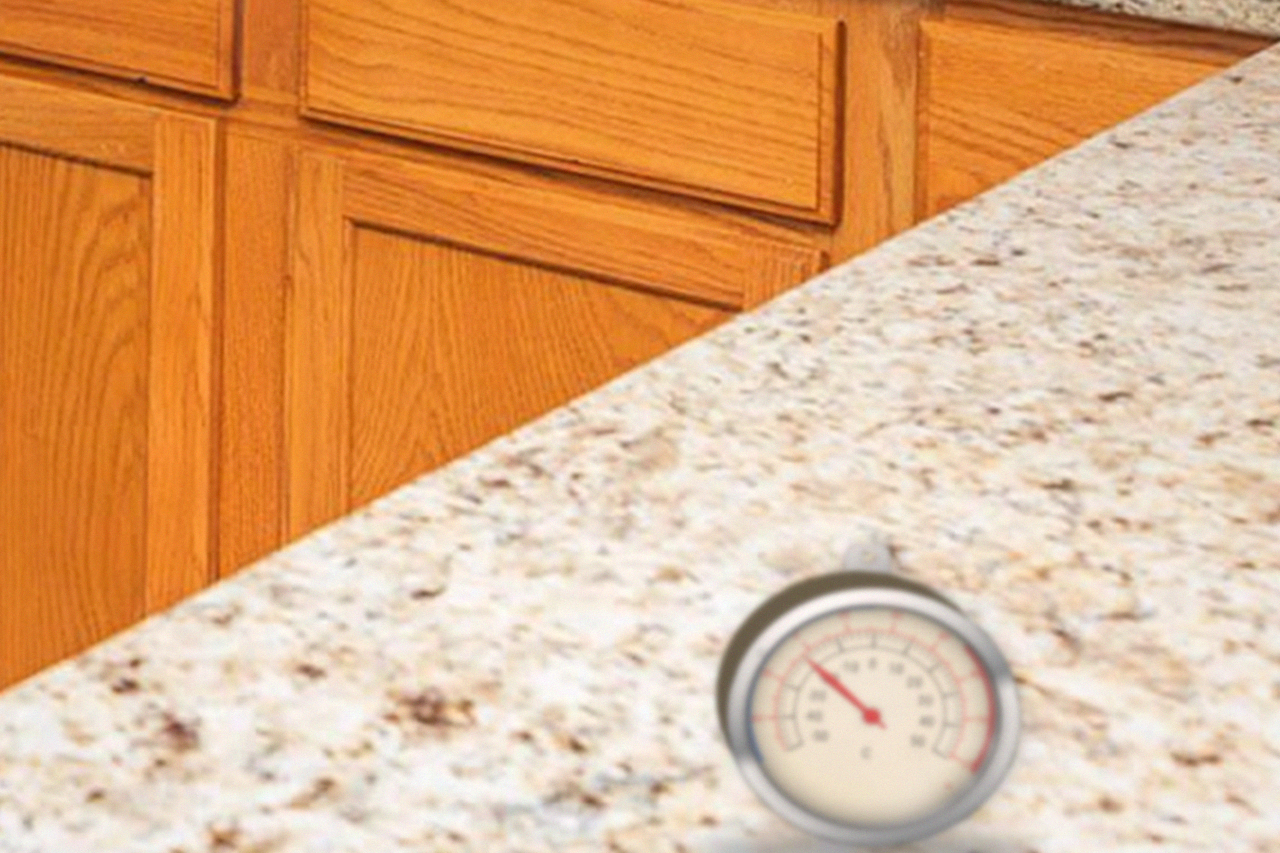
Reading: -20 °C
